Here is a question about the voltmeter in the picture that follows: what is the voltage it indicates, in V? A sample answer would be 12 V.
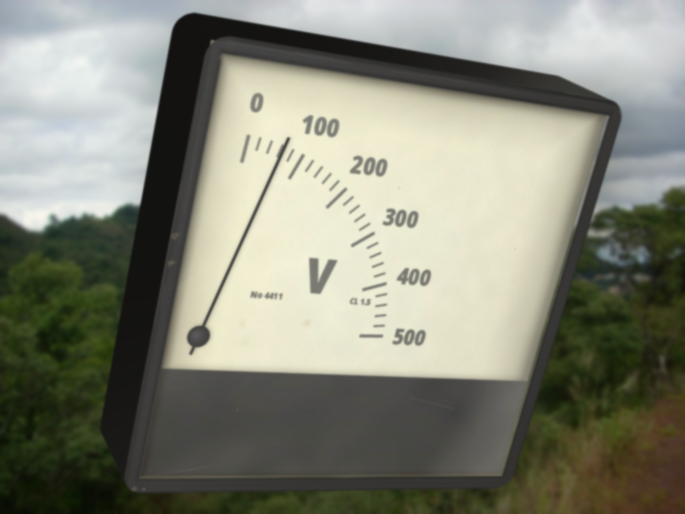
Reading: 60 V
